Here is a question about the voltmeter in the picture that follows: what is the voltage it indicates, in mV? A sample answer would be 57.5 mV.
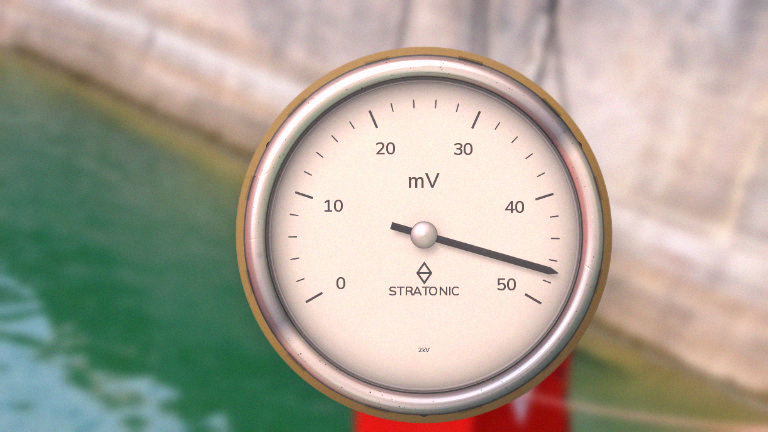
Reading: 47 mV
